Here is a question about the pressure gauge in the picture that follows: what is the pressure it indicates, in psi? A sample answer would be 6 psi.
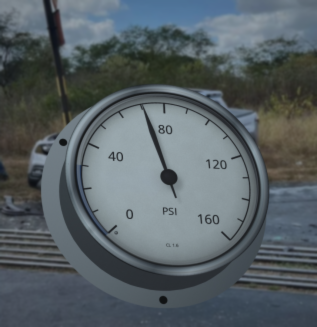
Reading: 70 psi
